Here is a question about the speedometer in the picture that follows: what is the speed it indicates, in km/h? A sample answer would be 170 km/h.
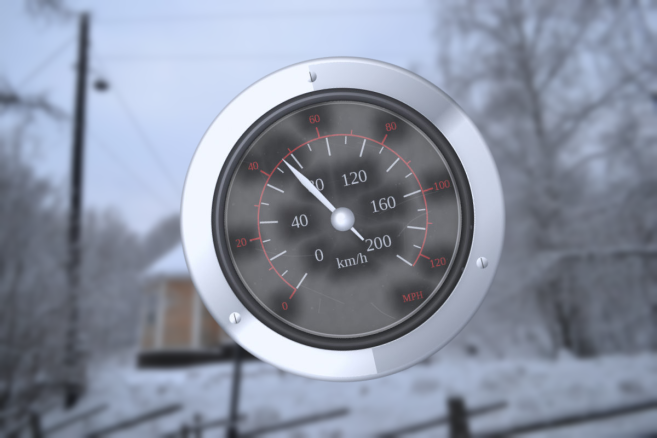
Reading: 75 km/h
